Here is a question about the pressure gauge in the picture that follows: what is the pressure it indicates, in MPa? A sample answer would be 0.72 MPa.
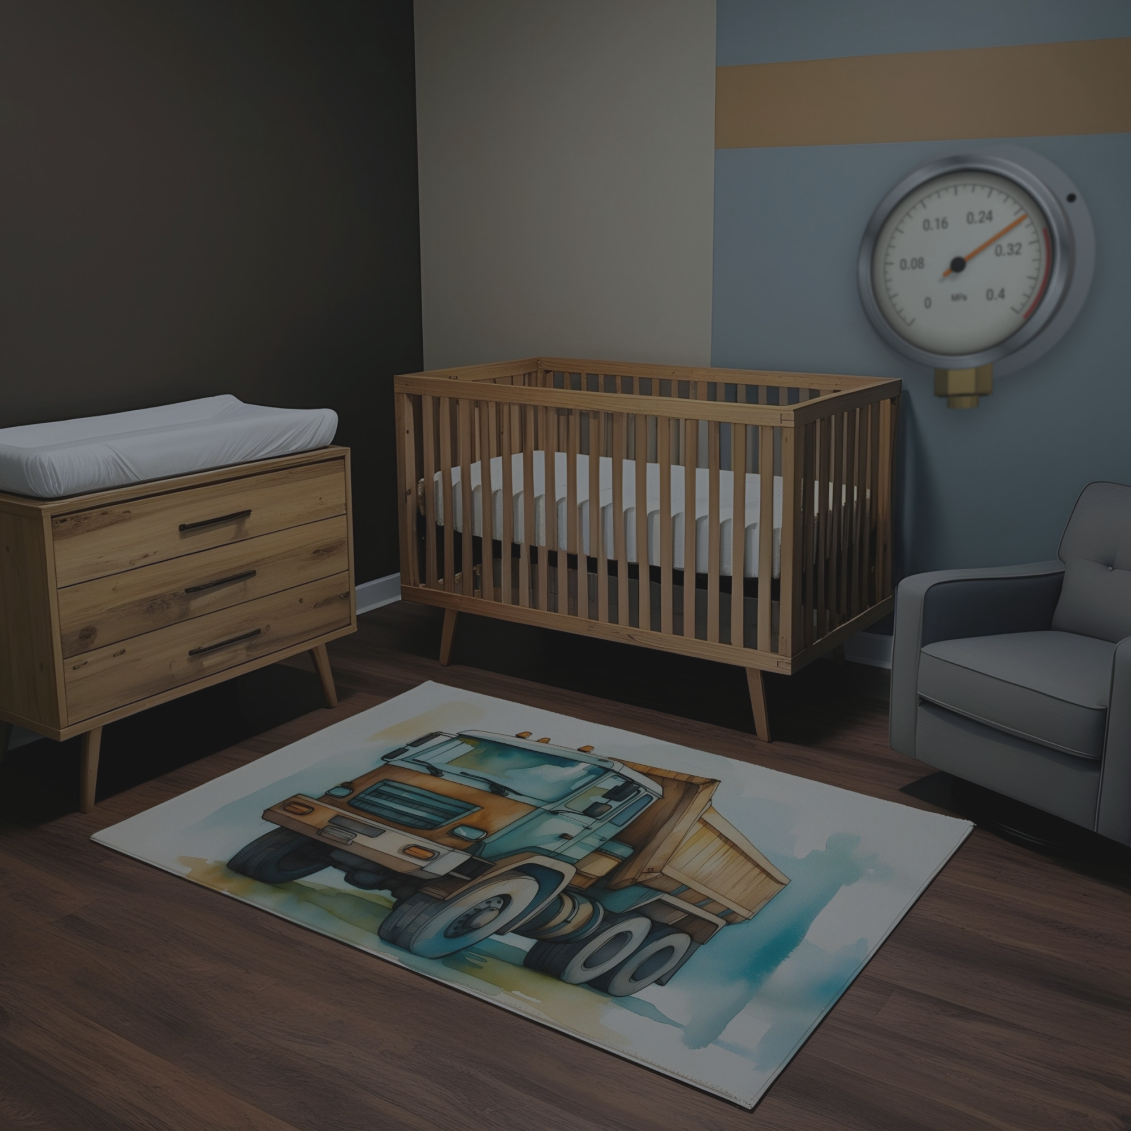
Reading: 0.29 MPa
